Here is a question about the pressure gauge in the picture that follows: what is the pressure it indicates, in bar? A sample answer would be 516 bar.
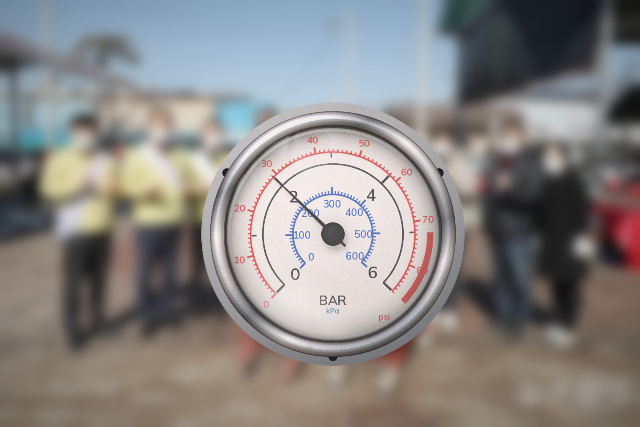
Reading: 2 bar
